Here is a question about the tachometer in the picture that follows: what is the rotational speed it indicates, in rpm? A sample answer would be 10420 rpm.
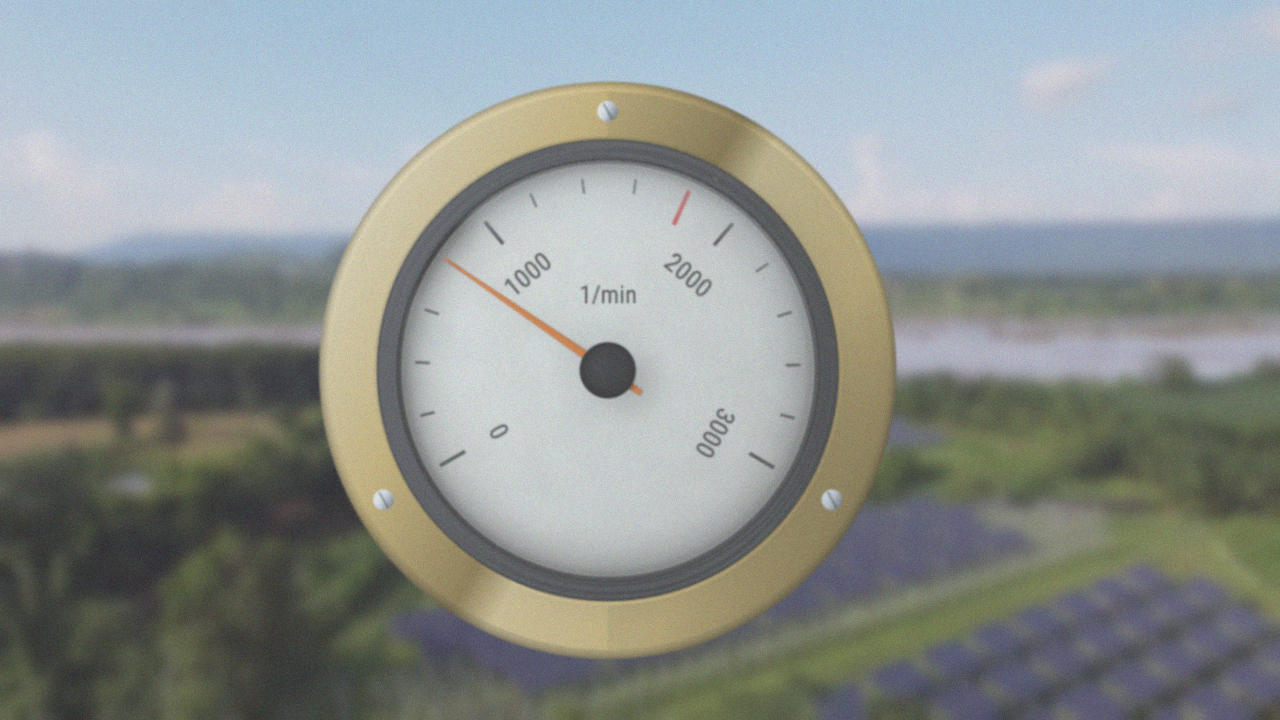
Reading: 800 rpm
